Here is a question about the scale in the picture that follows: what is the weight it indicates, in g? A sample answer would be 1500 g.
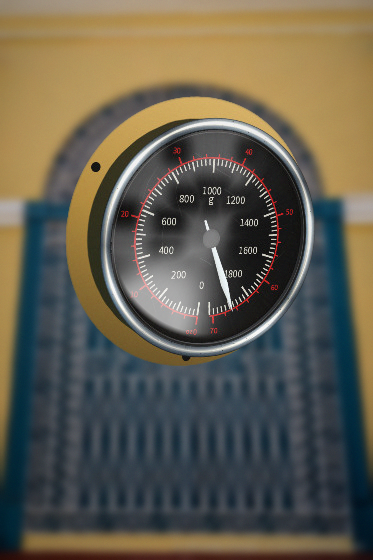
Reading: 1900 g
